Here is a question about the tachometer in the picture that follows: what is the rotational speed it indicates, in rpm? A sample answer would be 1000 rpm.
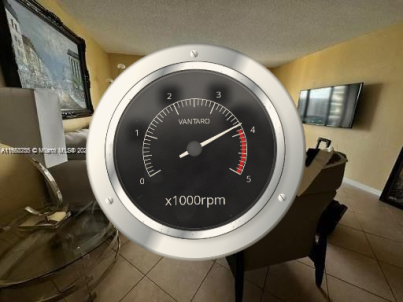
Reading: 3800 rpm
